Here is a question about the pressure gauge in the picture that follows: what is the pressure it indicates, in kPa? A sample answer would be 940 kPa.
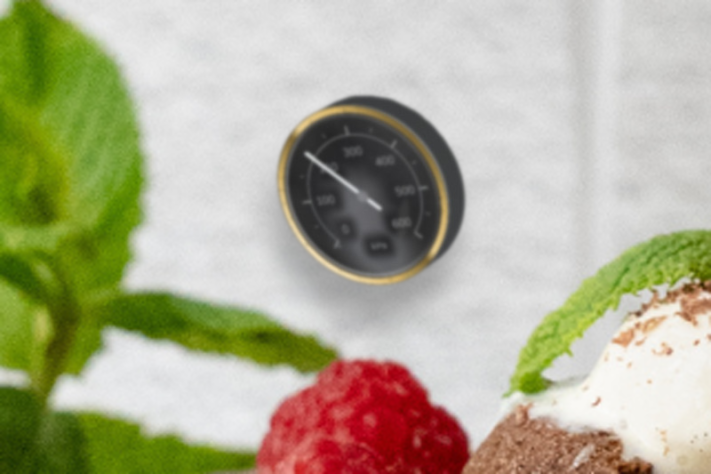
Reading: 200 kPa
